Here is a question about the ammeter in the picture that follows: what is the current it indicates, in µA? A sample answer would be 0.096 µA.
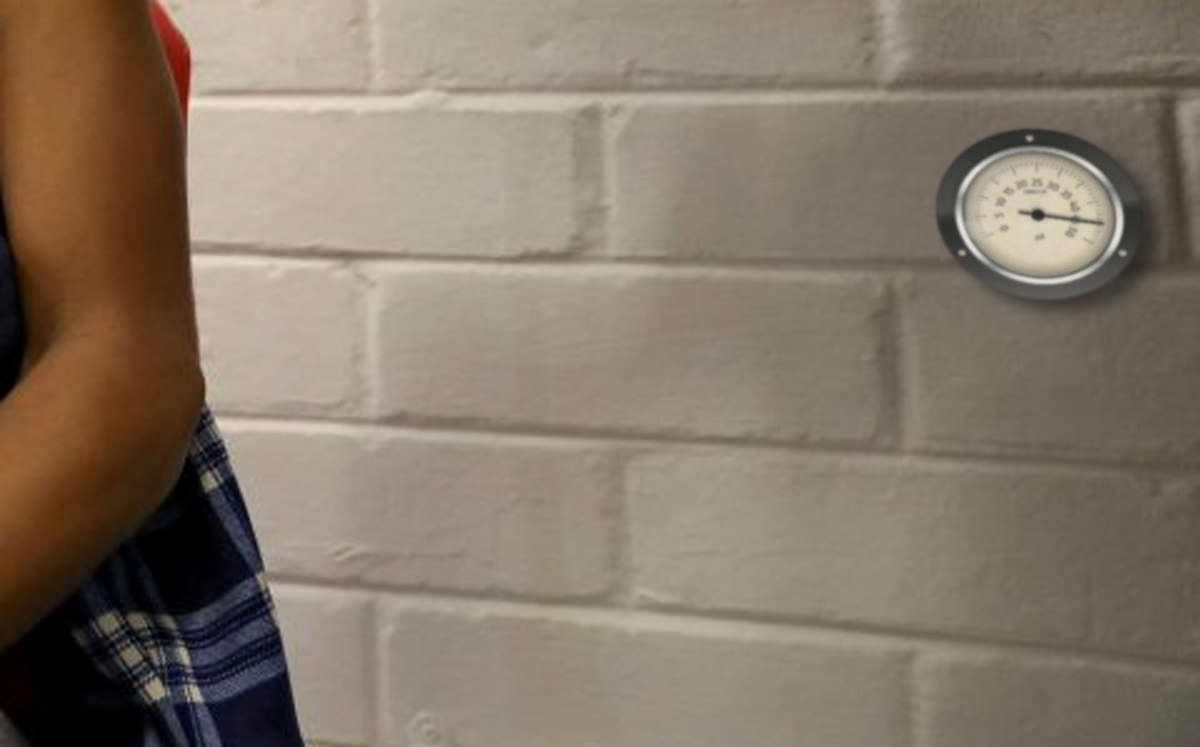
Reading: 45 µA
